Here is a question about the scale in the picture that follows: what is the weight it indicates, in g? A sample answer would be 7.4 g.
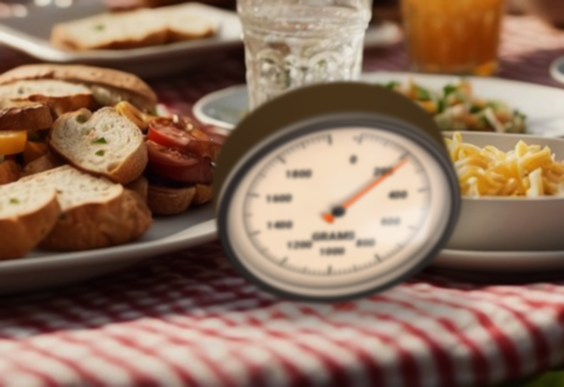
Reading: 200 g
